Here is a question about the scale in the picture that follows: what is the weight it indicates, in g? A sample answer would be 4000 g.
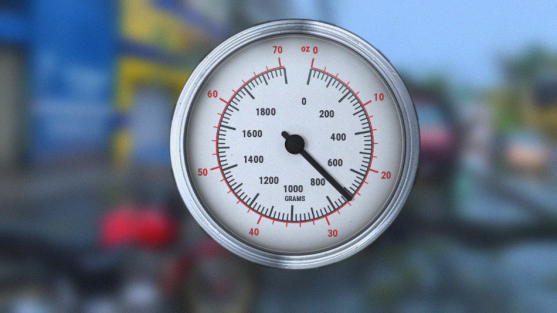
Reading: 720 g
